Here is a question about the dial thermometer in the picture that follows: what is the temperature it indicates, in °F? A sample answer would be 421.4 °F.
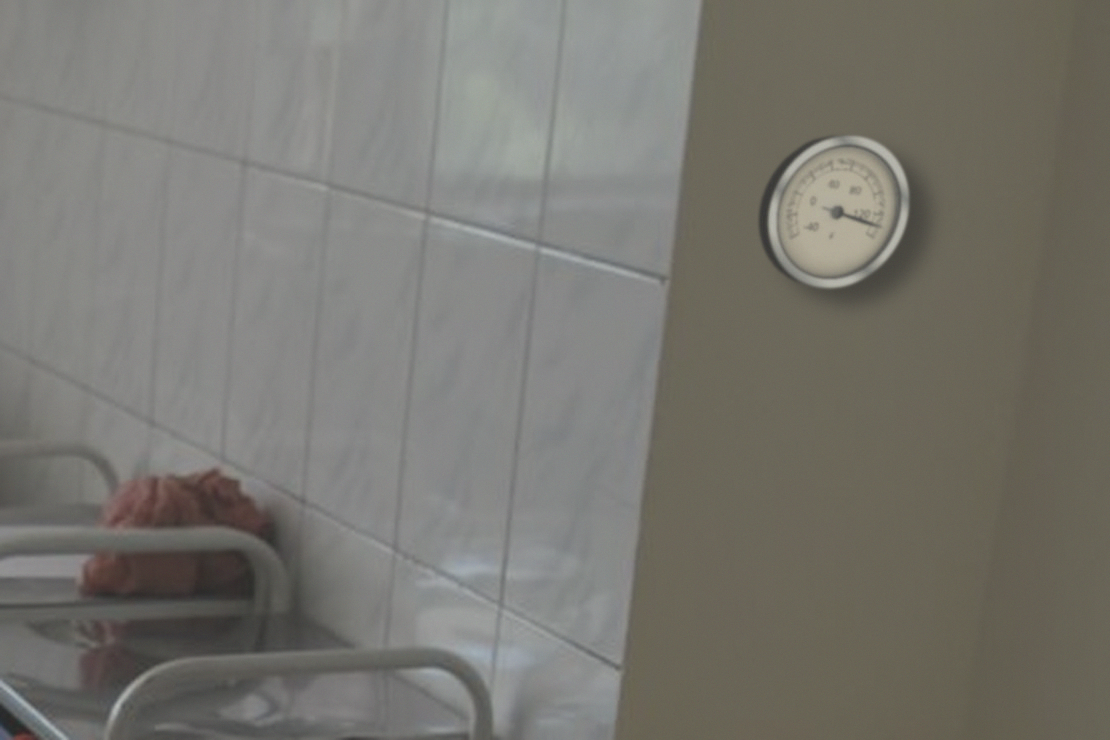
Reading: 130 °F
